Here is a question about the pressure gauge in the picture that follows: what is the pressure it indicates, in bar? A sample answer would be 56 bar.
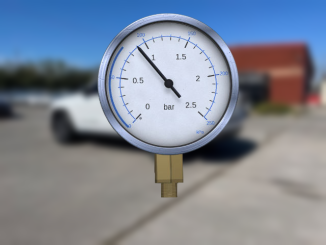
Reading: 0.9 bar
